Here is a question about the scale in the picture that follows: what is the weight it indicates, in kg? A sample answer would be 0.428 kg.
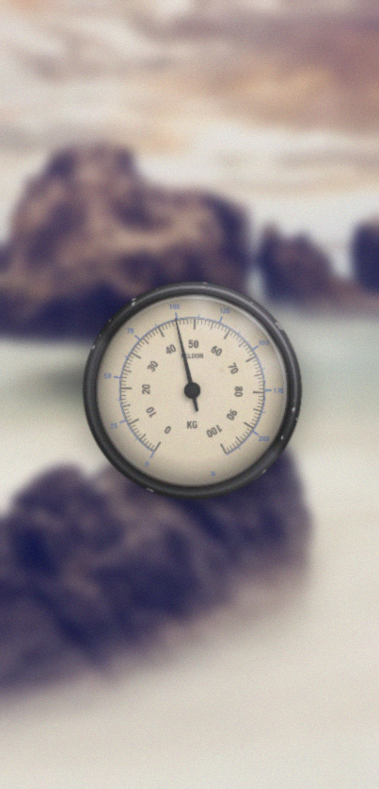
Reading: 45 kg
